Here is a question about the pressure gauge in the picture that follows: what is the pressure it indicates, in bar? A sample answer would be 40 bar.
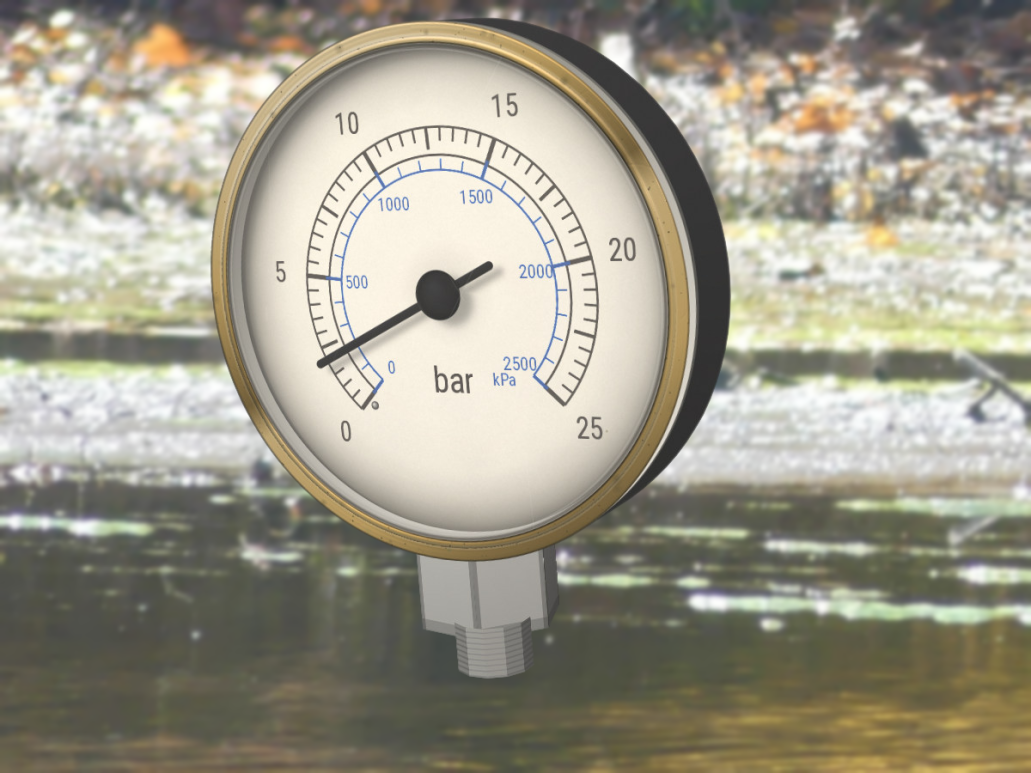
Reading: 2 bar
